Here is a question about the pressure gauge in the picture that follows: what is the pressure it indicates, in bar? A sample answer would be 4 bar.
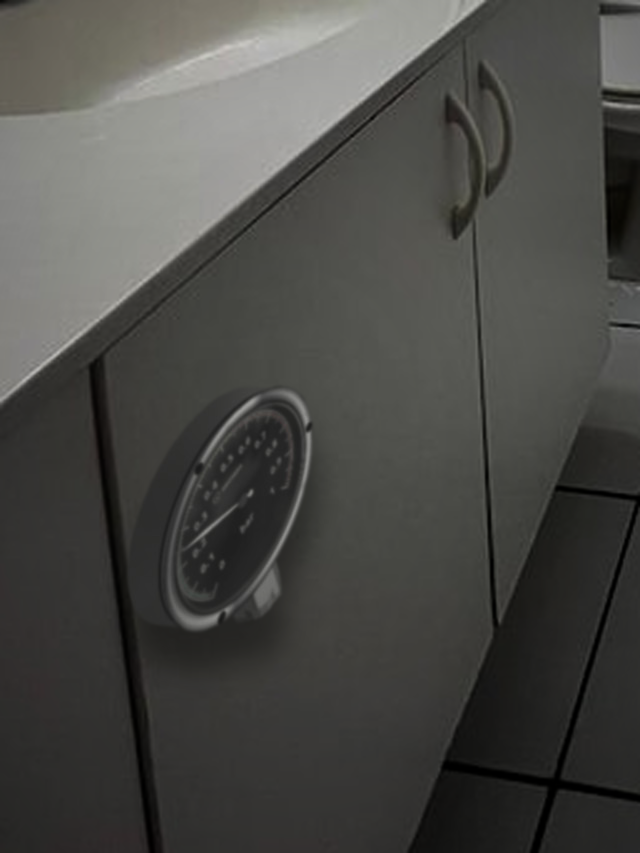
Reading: 0.25 bar
